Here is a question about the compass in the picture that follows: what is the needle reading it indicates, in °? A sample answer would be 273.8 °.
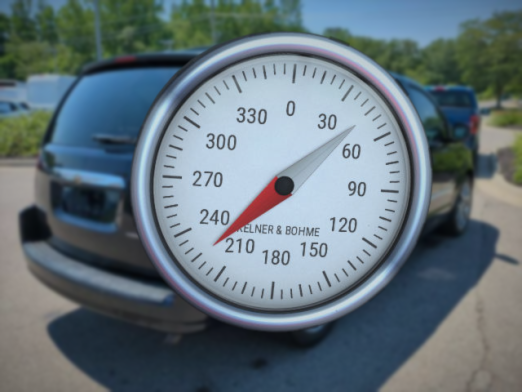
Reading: 225 °
